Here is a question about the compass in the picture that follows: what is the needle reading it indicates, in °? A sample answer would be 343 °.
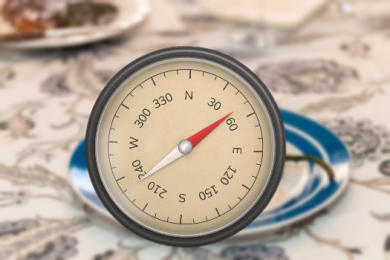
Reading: 50 °
